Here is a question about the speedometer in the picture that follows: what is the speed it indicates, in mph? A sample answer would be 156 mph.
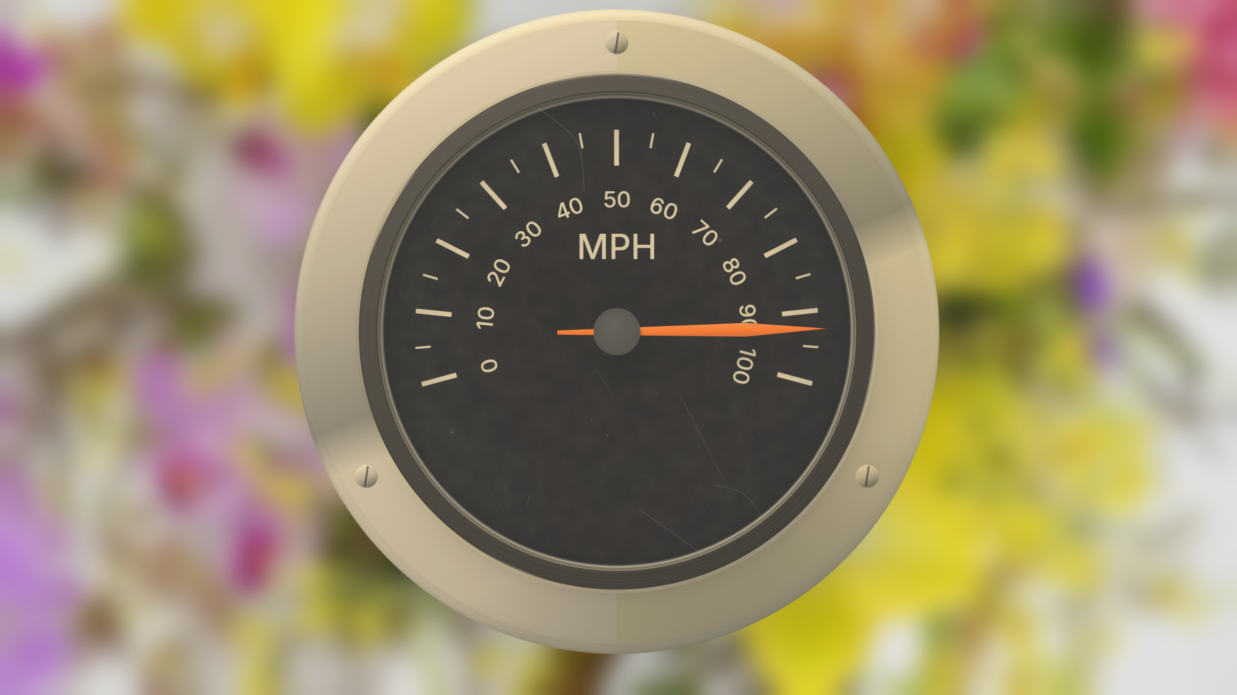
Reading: 92.5 mph
